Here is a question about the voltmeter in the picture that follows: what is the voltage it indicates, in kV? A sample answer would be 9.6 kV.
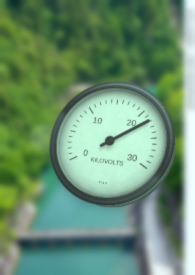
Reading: 22 kV
